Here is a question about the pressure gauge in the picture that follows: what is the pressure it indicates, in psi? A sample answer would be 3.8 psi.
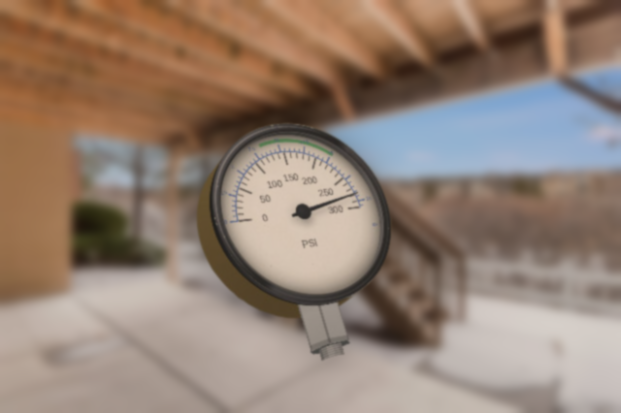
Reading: 280 psi
